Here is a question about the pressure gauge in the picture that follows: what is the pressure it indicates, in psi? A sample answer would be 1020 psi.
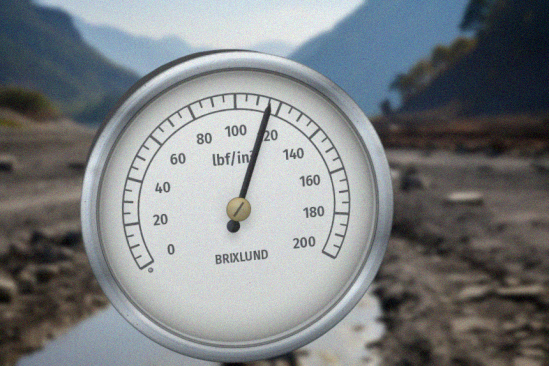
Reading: 115 psi
